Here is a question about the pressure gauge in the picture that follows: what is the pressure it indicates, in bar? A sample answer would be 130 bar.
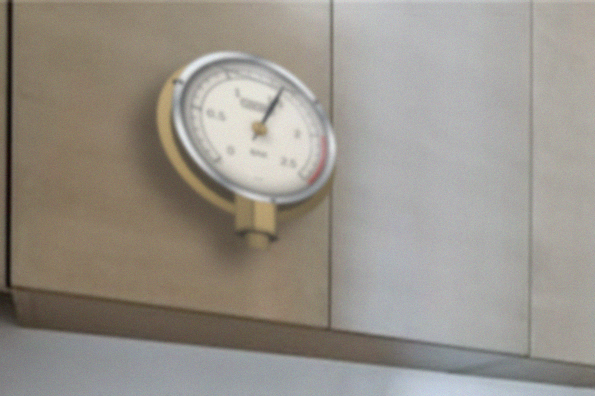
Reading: 1.5 bar
